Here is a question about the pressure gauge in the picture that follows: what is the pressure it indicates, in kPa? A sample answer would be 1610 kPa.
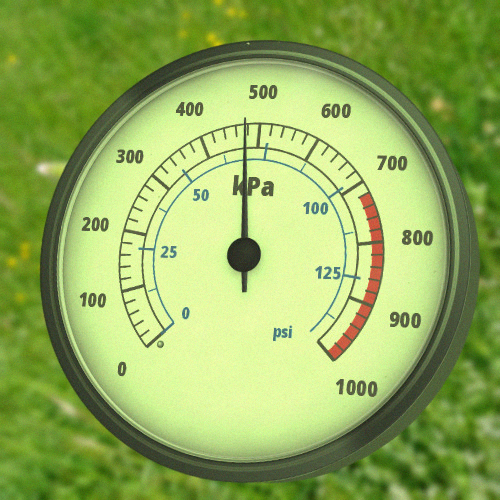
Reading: 480 kPa
